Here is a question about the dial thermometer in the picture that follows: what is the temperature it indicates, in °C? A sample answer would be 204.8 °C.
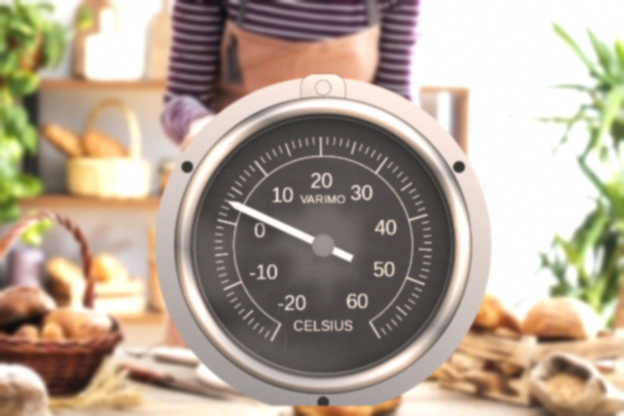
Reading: 3 °C
